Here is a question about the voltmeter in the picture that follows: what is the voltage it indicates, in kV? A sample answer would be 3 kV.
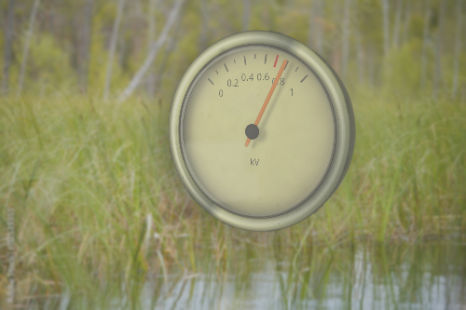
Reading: 0.8 kV
